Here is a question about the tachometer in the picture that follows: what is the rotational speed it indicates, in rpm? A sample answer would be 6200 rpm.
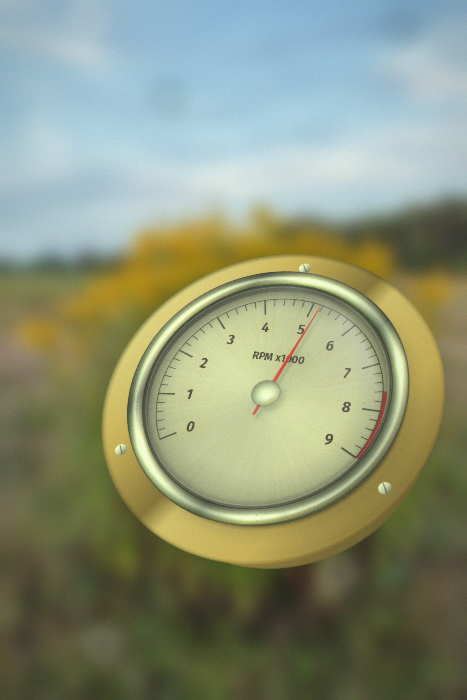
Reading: 5200 rpm
